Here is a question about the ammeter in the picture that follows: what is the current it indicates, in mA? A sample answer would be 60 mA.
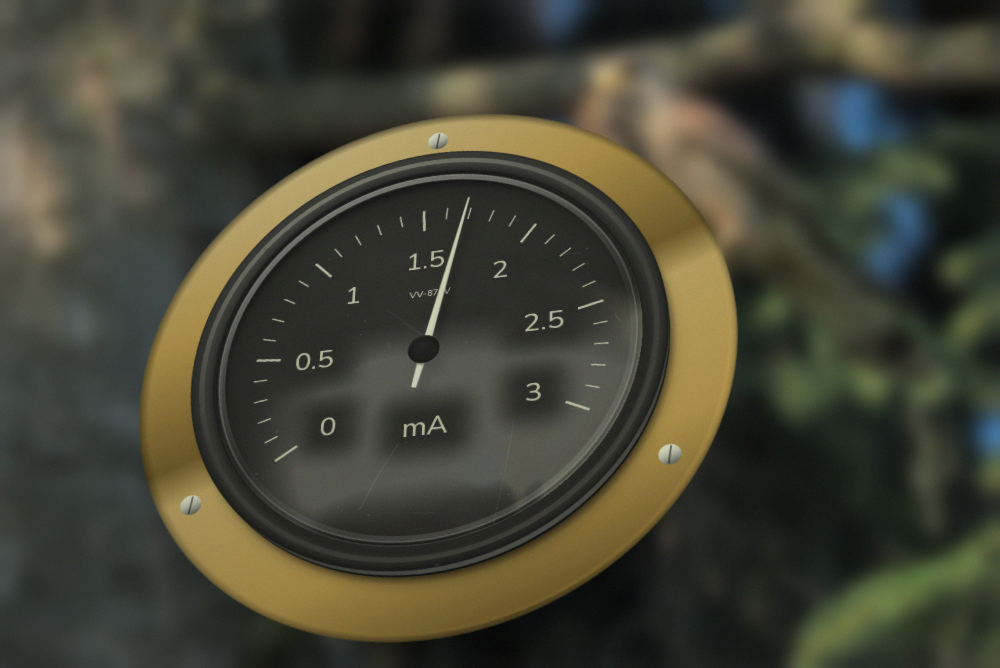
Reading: 1.7 mA
